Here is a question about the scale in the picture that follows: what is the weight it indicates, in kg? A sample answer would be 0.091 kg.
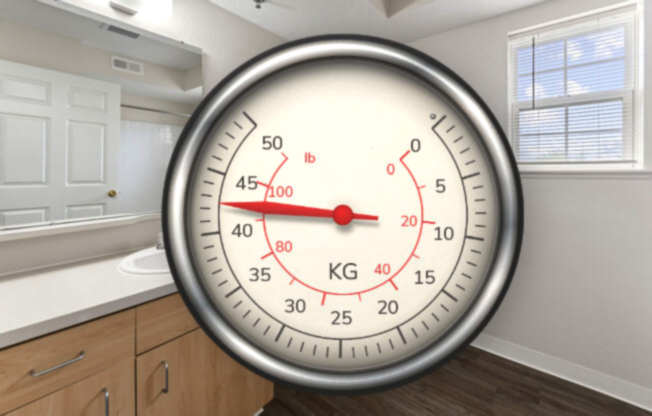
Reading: 42.5 kg
